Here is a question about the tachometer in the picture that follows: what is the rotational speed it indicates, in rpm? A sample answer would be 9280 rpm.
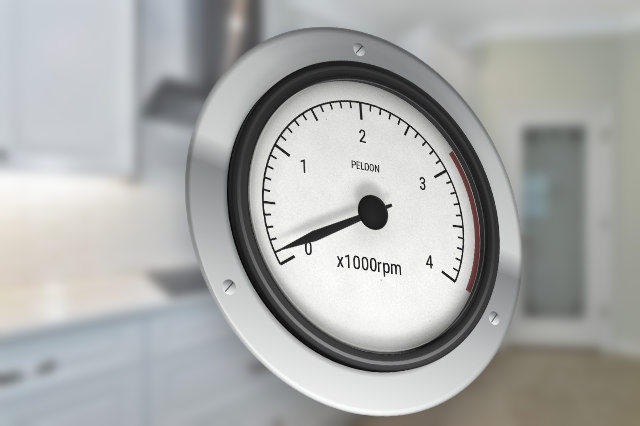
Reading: 100 rpm
